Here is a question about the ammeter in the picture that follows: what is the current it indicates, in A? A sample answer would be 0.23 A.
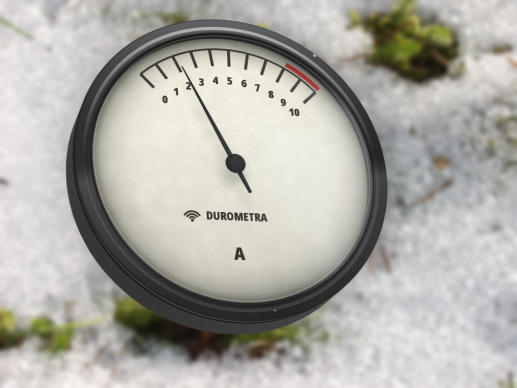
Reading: 2 A
